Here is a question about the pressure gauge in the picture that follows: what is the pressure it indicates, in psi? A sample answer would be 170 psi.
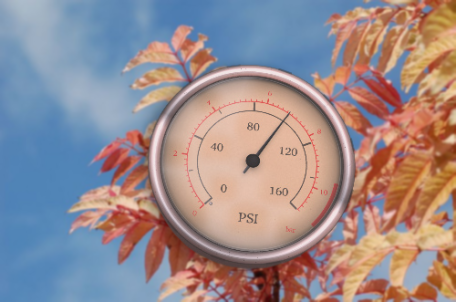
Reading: 100 psi
